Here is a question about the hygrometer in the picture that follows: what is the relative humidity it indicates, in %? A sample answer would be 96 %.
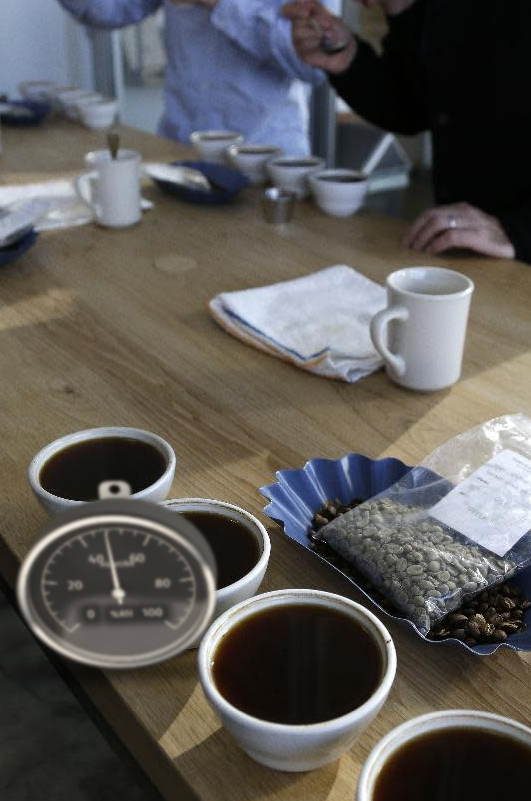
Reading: 48 %
